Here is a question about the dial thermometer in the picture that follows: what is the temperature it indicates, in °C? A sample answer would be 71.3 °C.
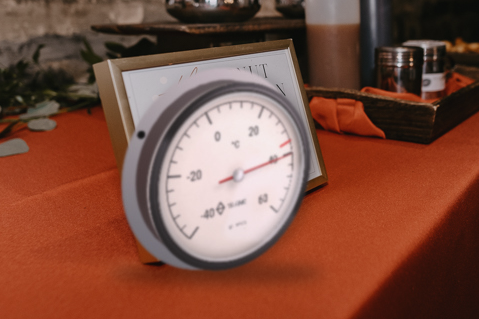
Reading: 40 °C
